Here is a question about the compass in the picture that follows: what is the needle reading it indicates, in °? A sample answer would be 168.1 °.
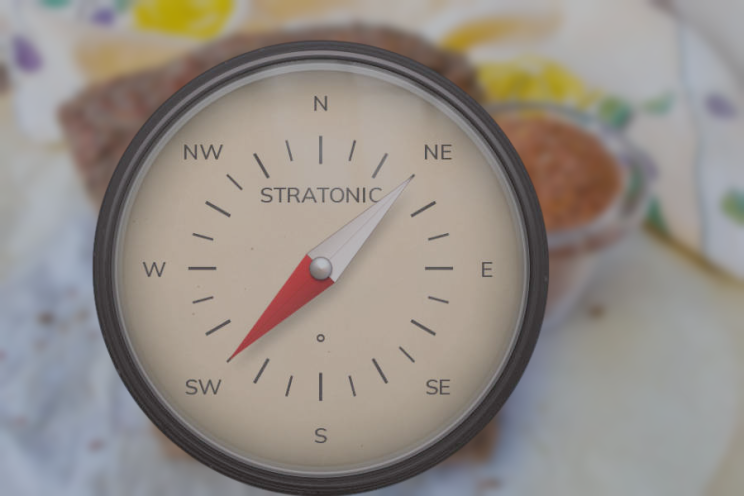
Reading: 225 °
